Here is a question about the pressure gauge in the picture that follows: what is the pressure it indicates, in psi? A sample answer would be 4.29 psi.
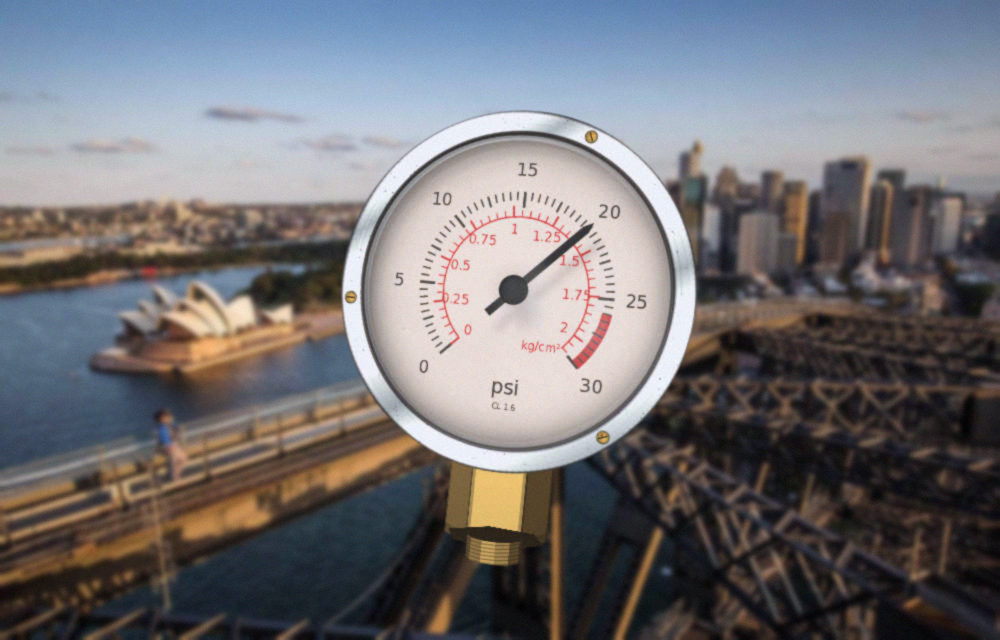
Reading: 20 psi
